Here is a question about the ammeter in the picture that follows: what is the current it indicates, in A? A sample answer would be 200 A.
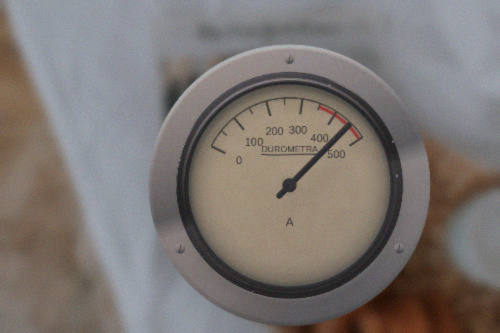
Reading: 450 A
